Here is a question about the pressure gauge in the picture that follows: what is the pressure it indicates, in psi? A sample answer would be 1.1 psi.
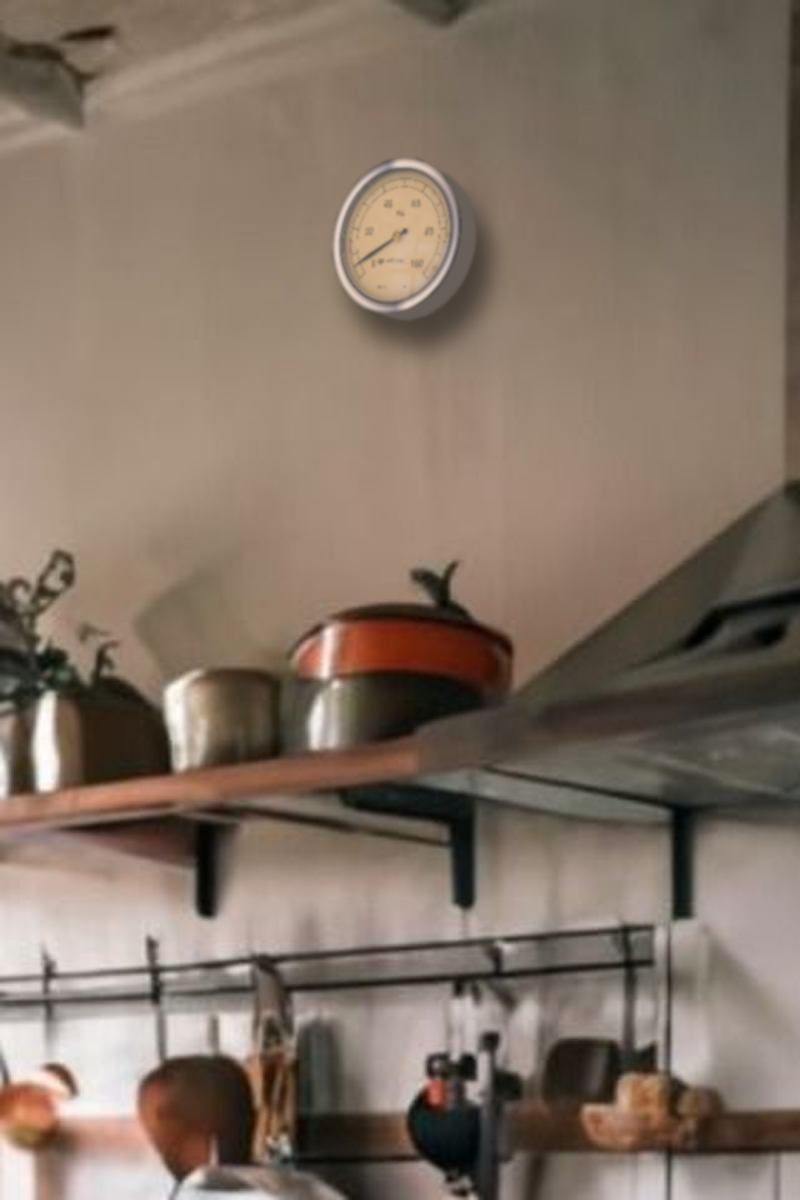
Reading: 5 psi
